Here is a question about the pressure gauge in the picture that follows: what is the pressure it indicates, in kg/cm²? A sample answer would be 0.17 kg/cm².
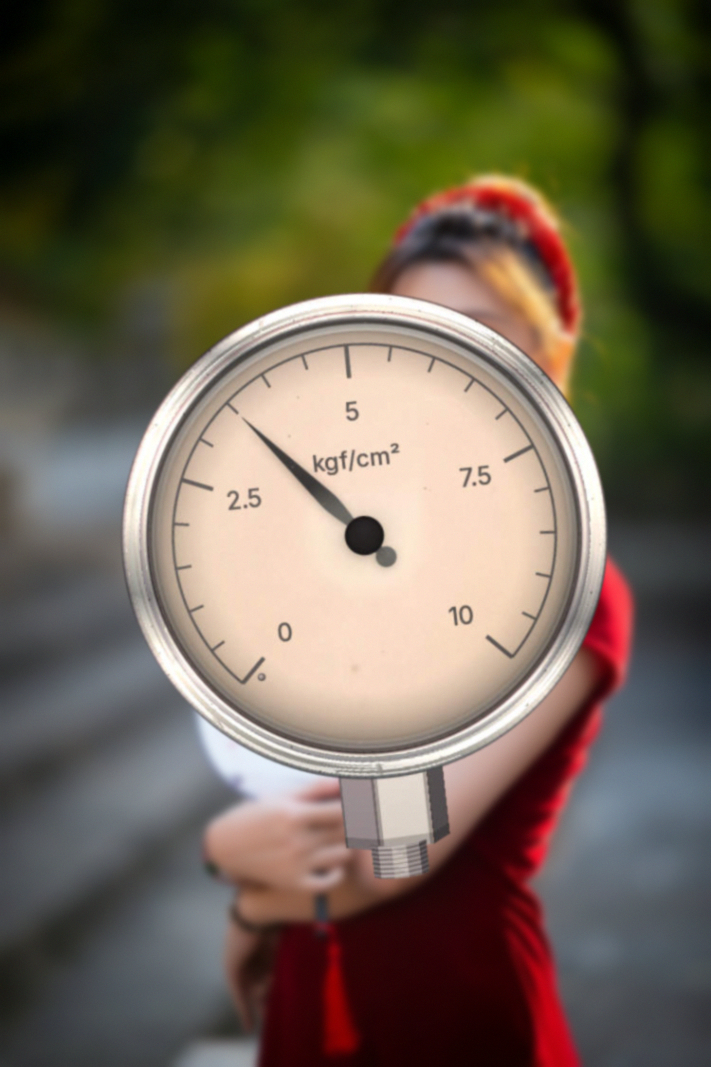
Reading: 3.5 kg/cm²
